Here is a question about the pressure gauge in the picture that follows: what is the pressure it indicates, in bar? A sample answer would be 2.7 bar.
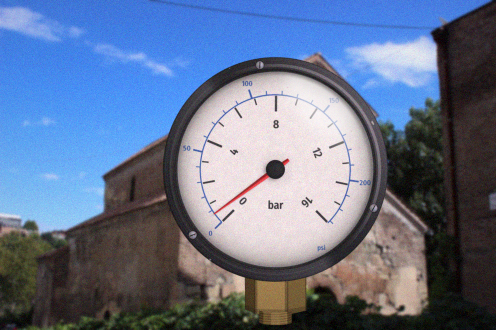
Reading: 0.5 bar
